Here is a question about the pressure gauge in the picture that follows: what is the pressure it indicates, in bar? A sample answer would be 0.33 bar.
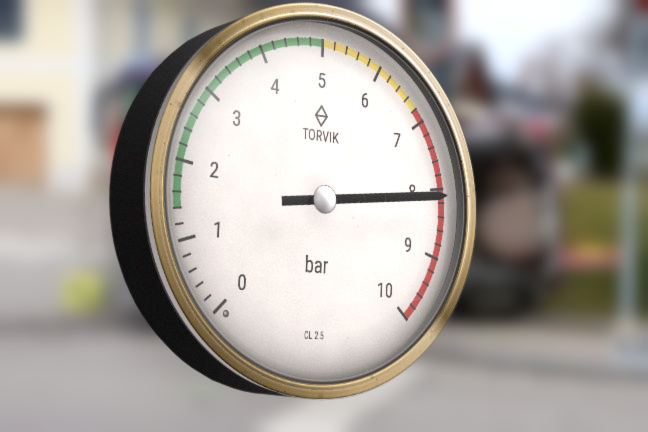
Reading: 8.1 bar
